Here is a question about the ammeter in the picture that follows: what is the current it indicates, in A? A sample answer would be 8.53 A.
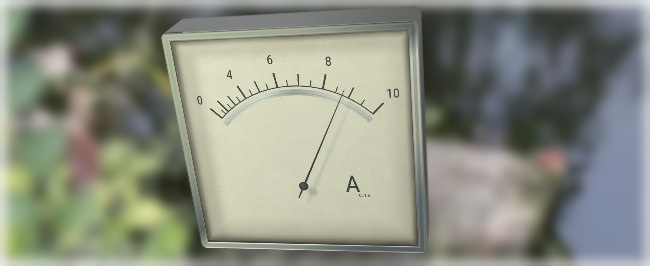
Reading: 8.75 A
